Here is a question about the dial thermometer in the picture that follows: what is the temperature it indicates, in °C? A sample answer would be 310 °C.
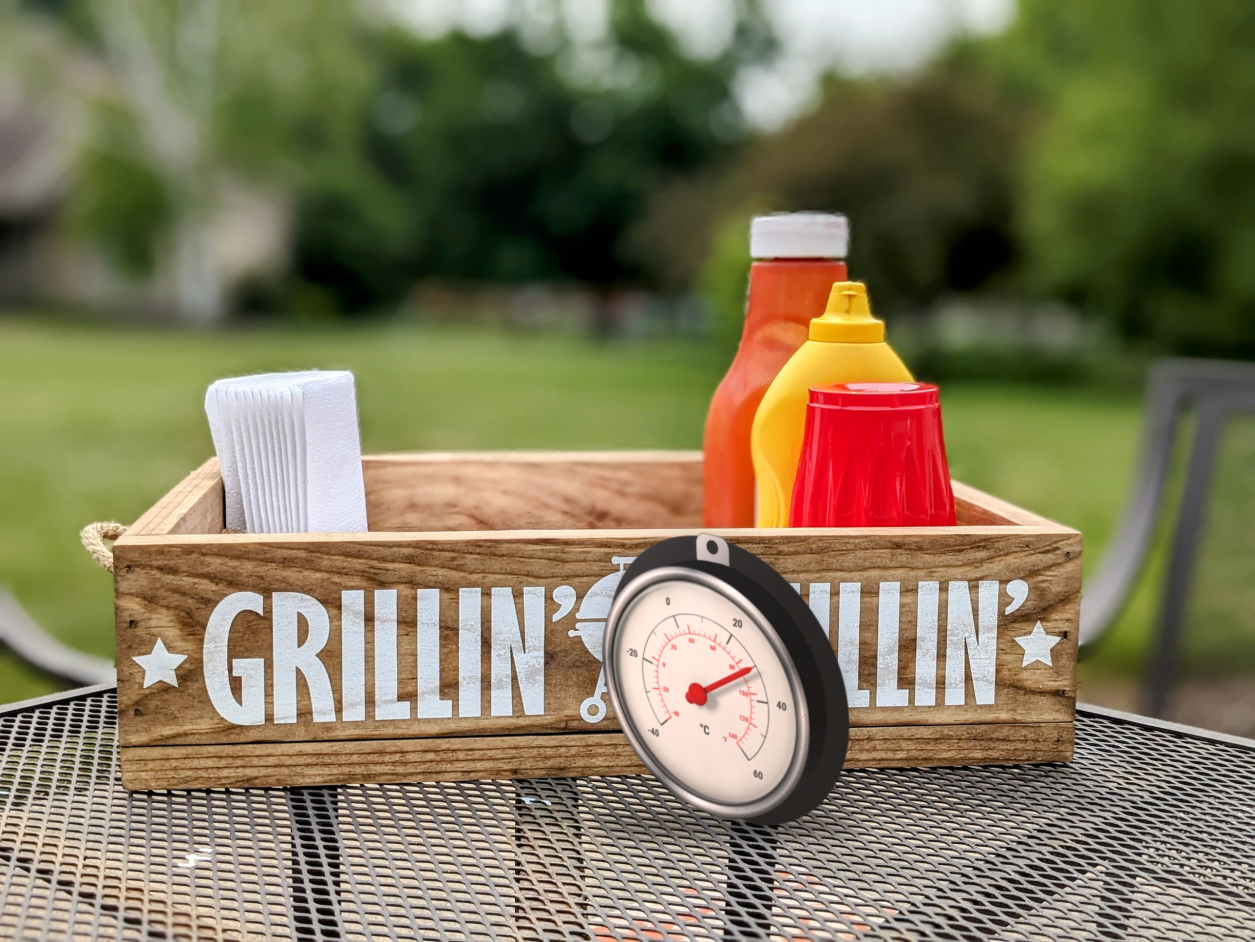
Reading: 30 °C
